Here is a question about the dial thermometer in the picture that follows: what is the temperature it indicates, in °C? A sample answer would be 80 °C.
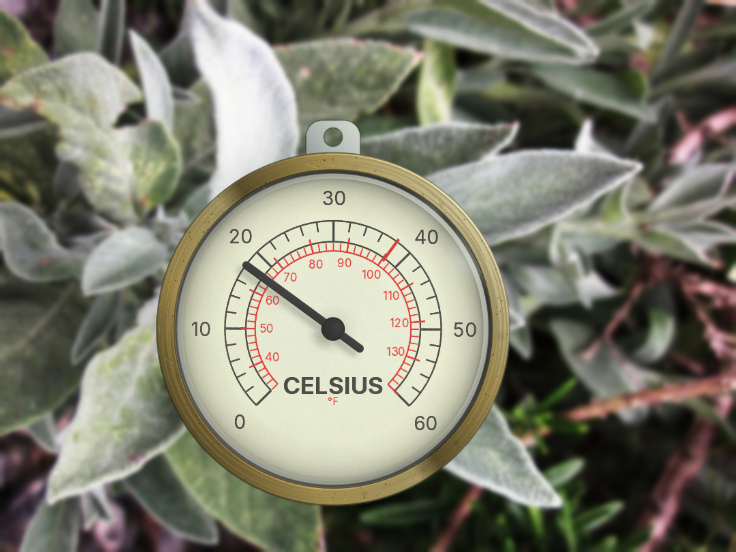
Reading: 18 °C
